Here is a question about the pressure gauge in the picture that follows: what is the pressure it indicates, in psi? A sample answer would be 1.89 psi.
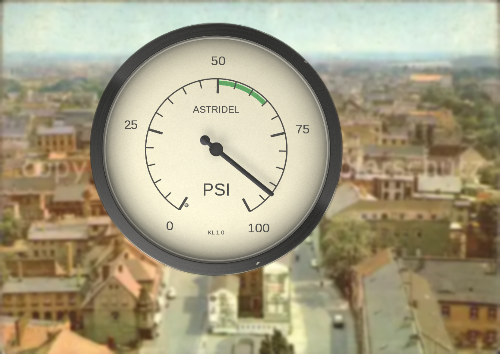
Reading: 92.5 psi
